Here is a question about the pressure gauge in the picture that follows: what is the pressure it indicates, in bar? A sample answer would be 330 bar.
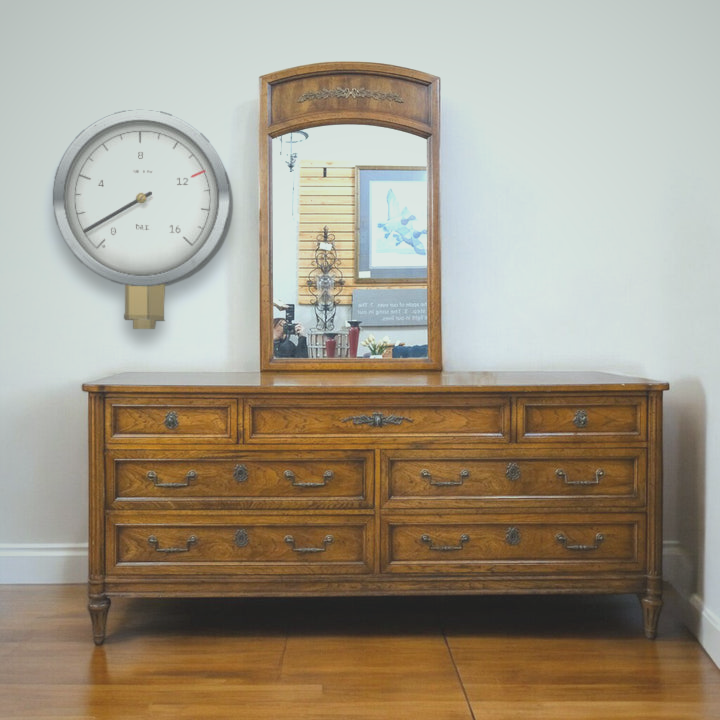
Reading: 1 bar
